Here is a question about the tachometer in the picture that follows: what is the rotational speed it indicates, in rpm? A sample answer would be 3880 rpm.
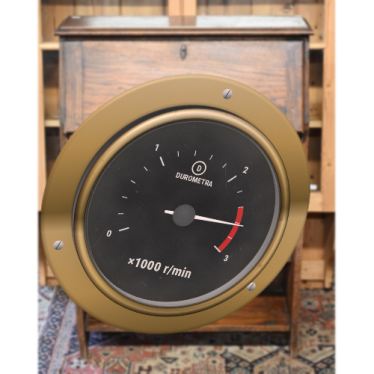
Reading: 2600 rpm
